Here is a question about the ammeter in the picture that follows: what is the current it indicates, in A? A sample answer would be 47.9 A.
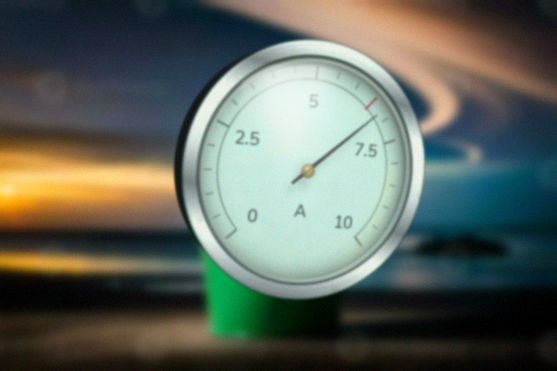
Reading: 6.75 A
